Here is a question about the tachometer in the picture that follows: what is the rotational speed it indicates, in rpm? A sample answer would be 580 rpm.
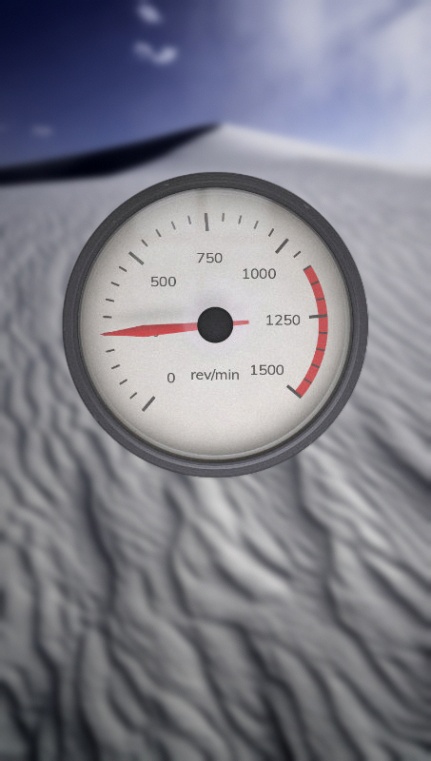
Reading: 250 rpm
